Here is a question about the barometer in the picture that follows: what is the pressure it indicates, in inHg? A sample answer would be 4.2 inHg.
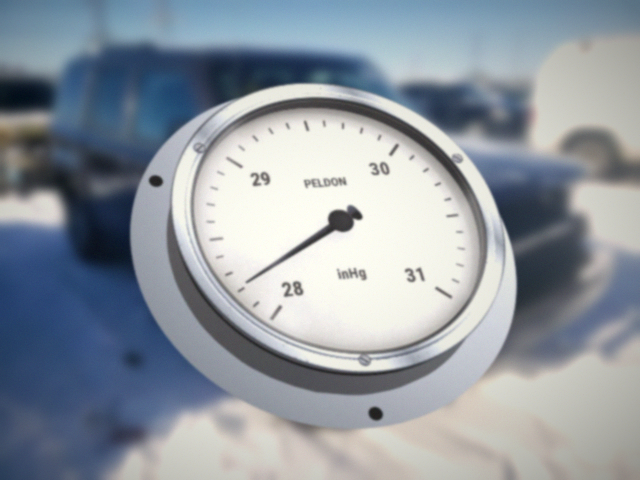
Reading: 28.2 inHg
